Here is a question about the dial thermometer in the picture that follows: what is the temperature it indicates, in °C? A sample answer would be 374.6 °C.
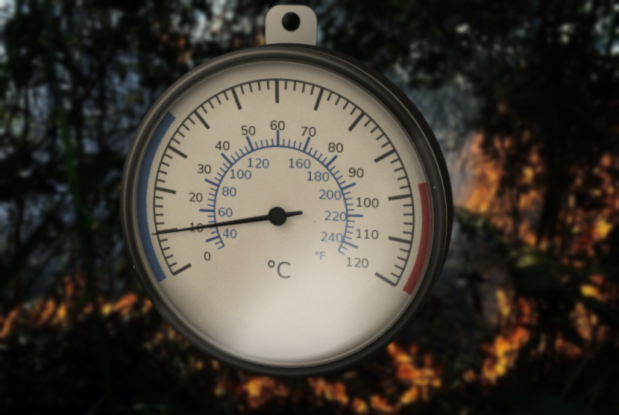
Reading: 10 °C
